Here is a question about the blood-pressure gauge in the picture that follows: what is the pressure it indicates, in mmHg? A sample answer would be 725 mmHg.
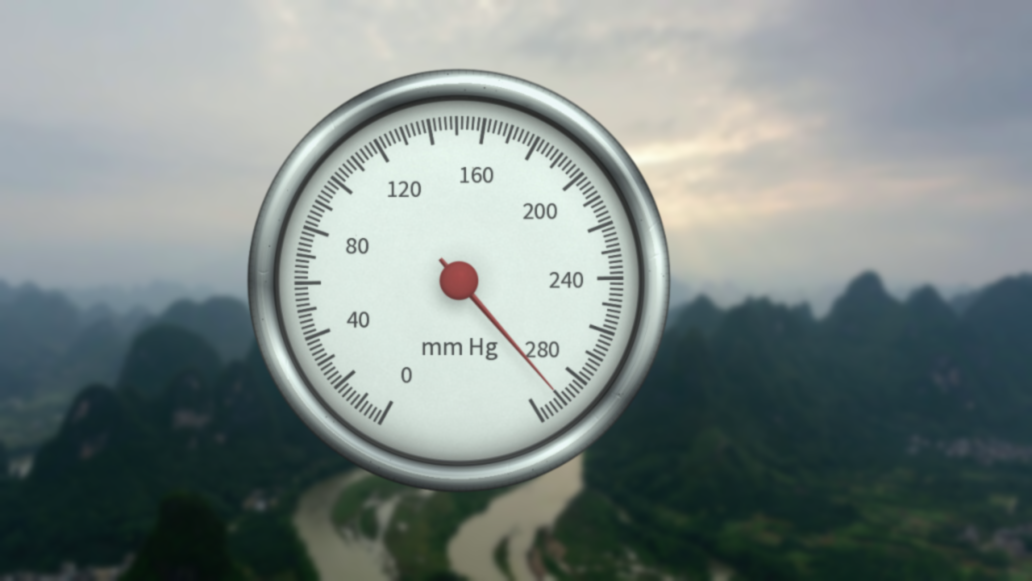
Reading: 290 mmHg
